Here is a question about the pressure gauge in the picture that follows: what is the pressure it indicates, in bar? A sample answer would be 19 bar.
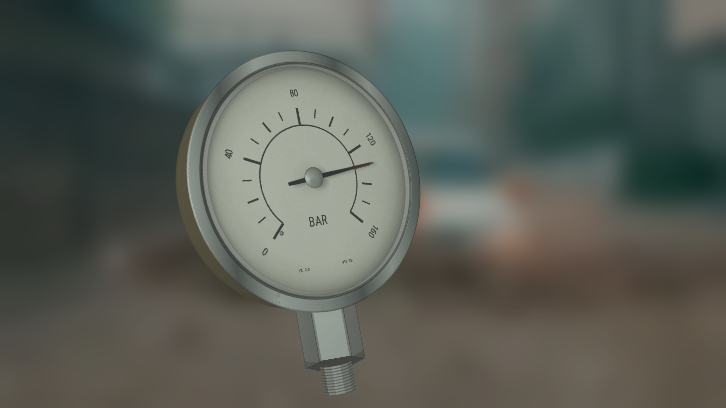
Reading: 130 bar
